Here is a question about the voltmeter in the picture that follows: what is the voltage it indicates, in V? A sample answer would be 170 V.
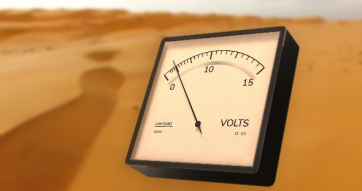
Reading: 5 V
